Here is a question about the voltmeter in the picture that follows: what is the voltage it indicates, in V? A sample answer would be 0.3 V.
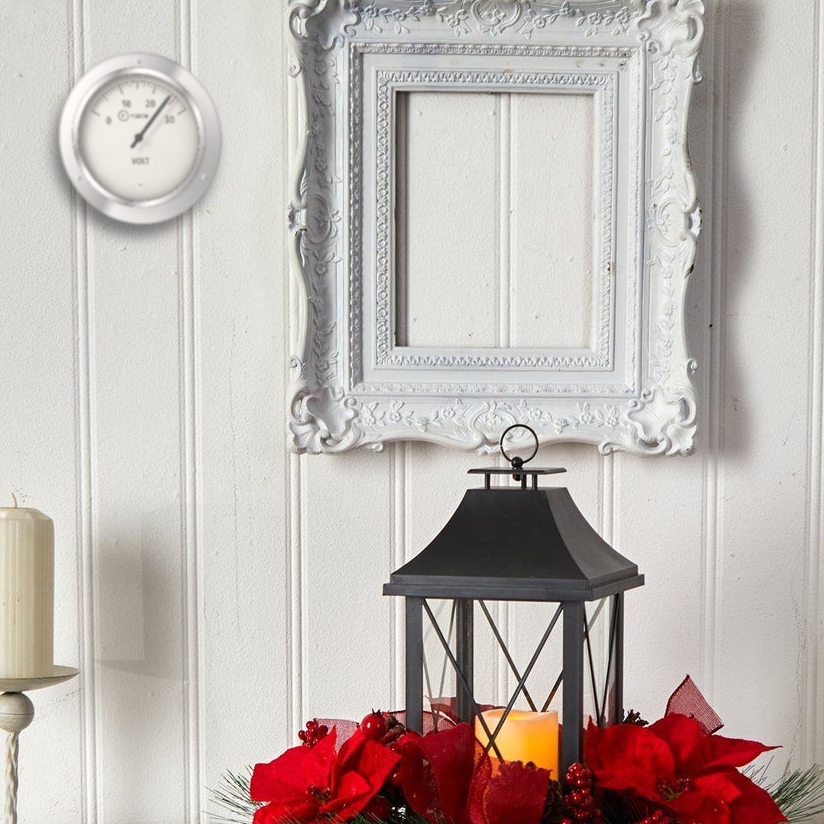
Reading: 25 V
